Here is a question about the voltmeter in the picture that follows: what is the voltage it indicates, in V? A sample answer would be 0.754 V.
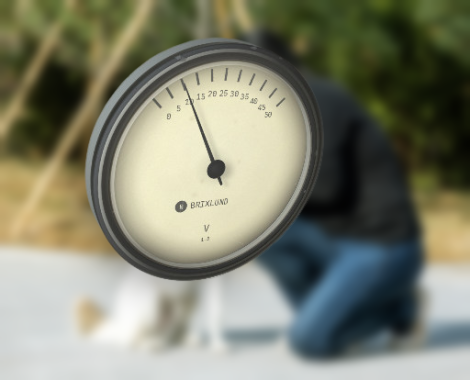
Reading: 10 V
